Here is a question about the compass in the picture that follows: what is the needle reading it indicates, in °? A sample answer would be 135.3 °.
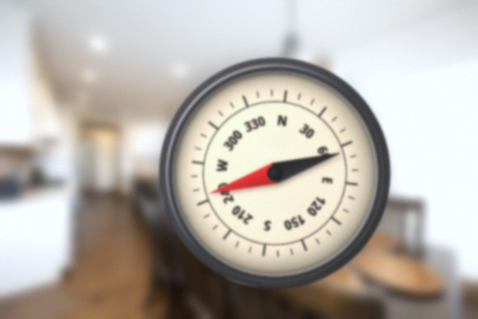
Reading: 245 °
